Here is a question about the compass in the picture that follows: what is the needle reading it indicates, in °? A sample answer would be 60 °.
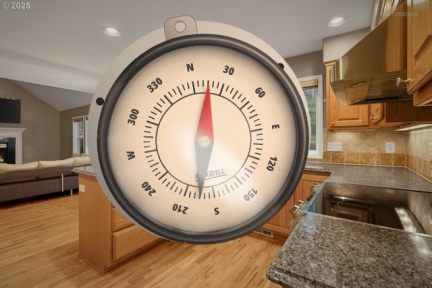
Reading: 15 °
